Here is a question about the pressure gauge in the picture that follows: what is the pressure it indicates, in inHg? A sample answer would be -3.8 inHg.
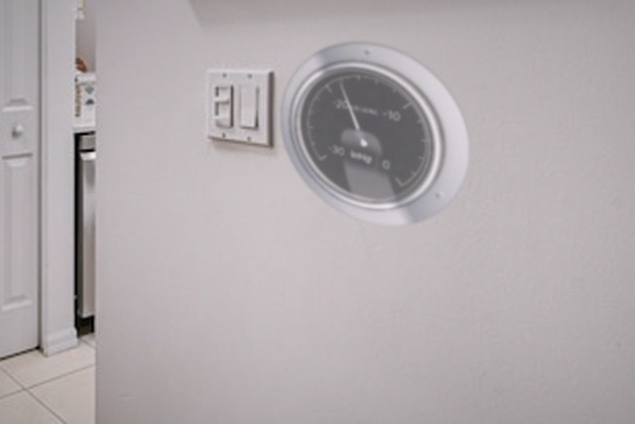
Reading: -18 inHg
